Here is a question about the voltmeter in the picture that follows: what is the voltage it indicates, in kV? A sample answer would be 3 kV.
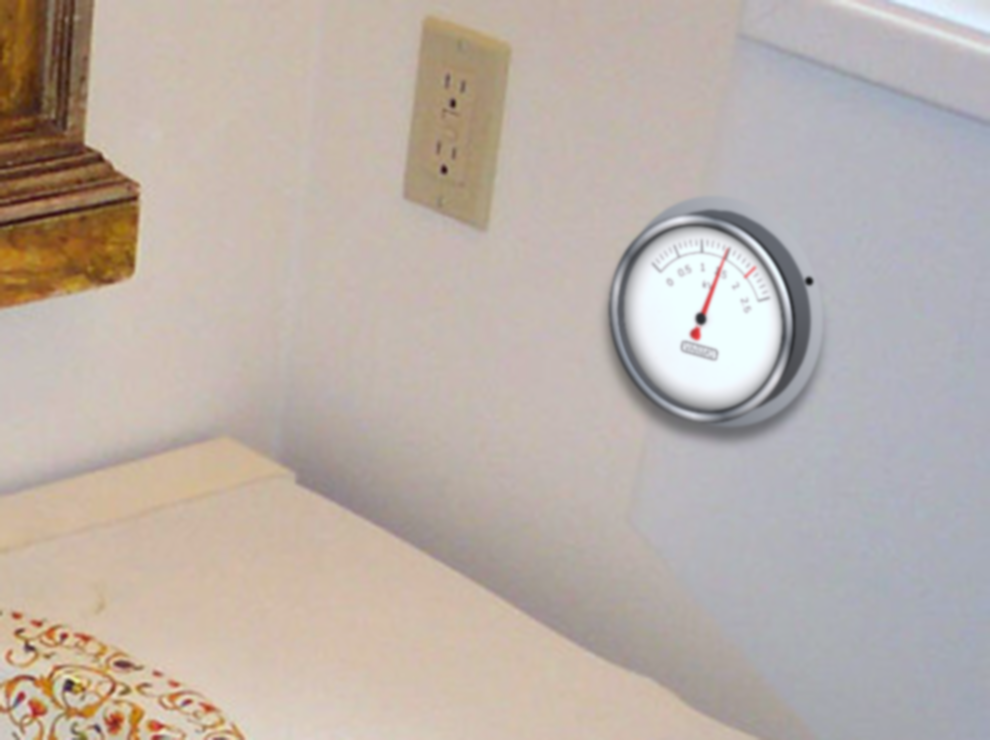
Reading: 1.5 kV
